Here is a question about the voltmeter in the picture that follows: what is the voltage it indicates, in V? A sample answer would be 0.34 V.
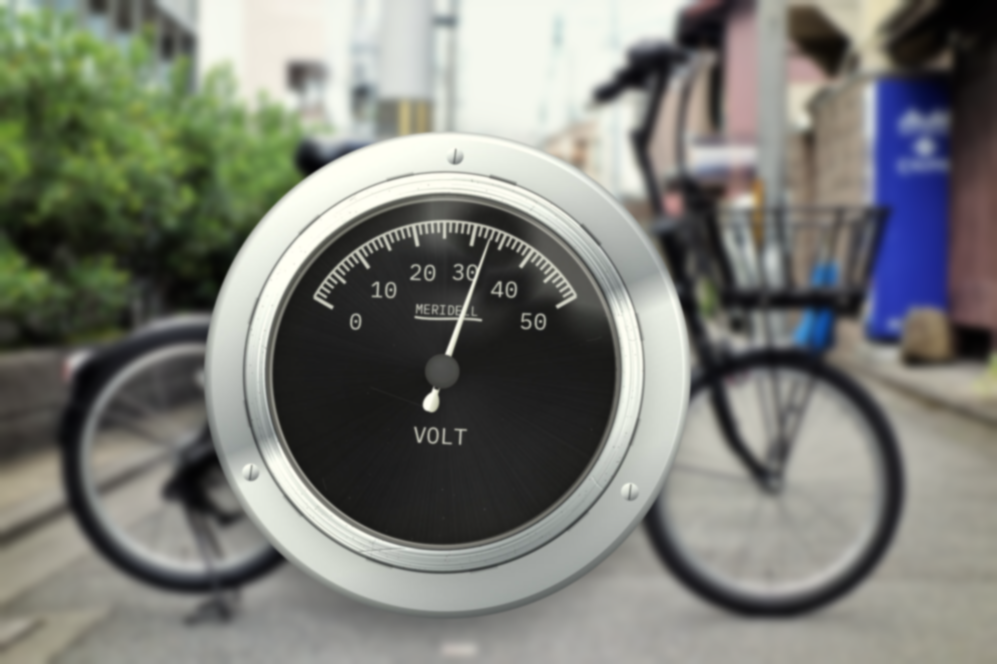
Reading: 33 V
